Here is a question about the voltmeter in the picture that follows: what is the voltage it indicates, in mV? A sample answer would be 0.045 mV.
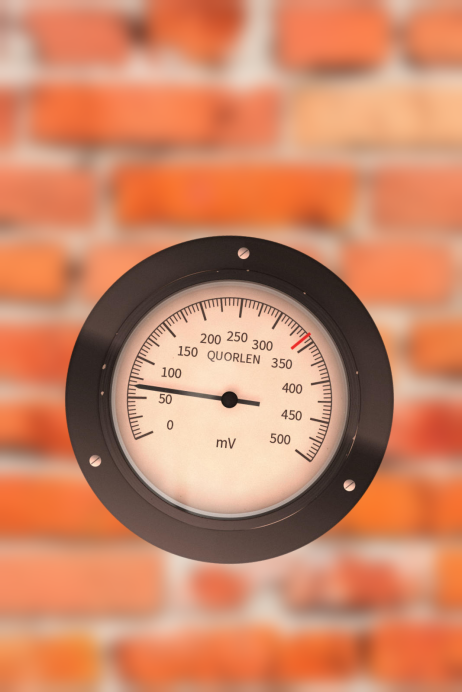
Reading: 65 mV
